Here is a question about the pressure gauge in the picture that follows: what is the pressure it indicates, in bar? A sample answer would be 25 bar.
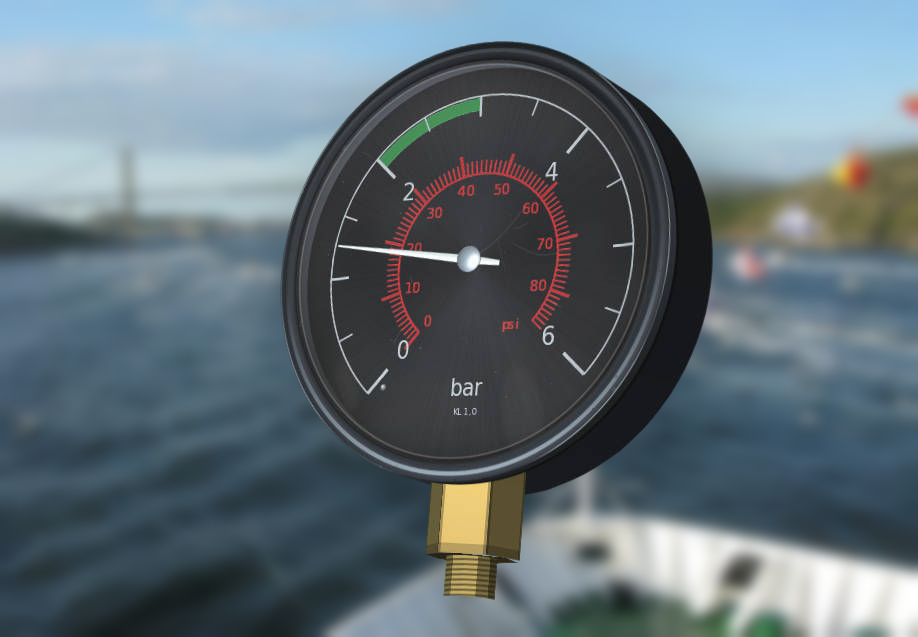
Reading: 1.25 bar
